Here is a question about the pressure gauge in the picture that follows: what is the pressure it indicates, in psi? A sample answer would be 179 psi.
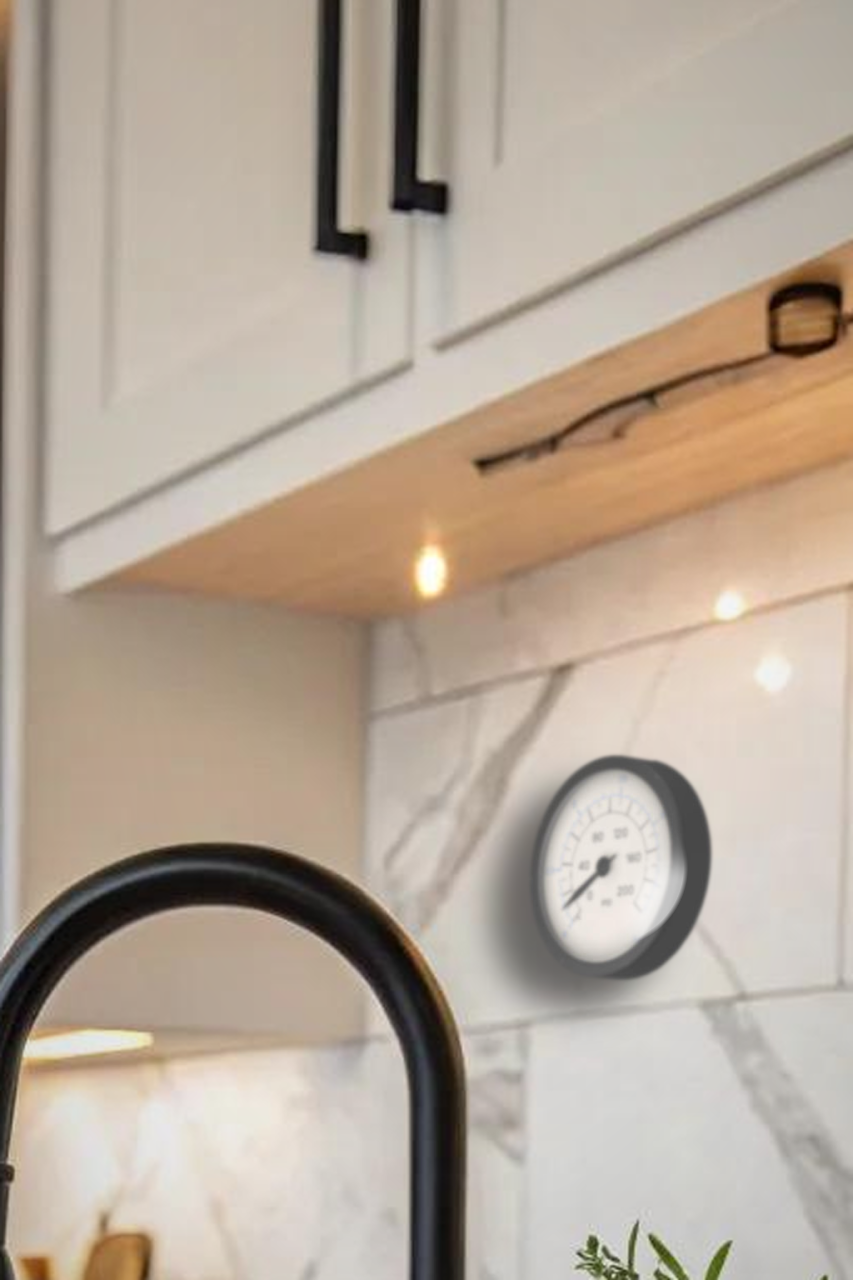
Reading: 10 psi
